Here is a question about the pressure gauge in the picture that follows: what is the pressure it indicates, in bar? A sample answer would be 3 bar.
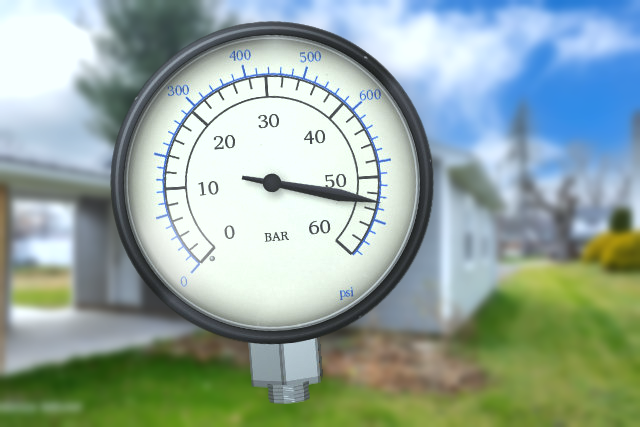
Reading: 53 bar
